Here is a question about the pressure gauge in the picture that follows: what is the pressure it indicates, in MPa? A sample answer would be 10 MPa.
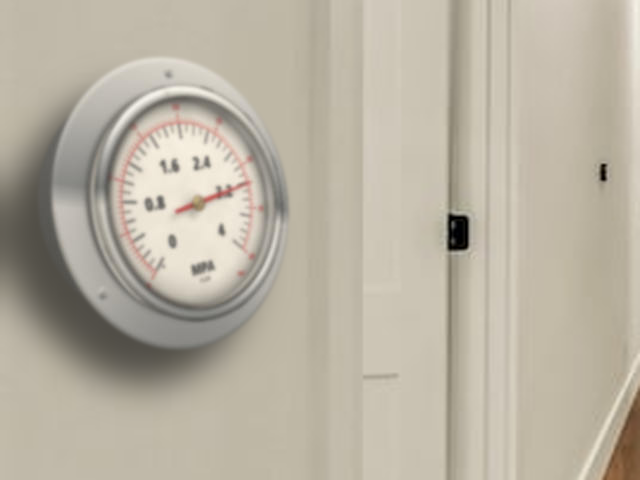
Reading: 3.2 MPa
